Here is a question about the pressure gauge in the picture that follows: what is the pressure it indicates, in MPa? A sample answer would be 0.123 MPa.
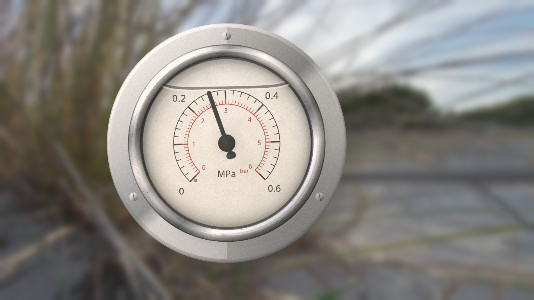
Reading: 0.26 MPa
